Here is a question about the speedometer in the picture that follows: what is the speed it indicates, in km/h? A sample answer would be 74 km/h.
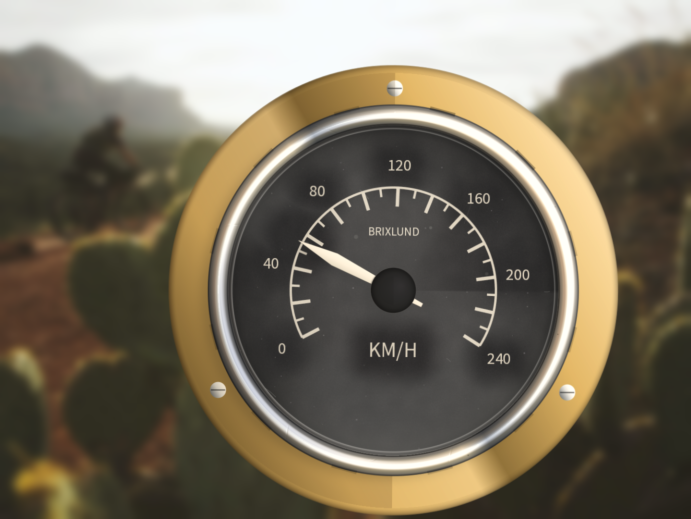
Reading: 55 km/h
